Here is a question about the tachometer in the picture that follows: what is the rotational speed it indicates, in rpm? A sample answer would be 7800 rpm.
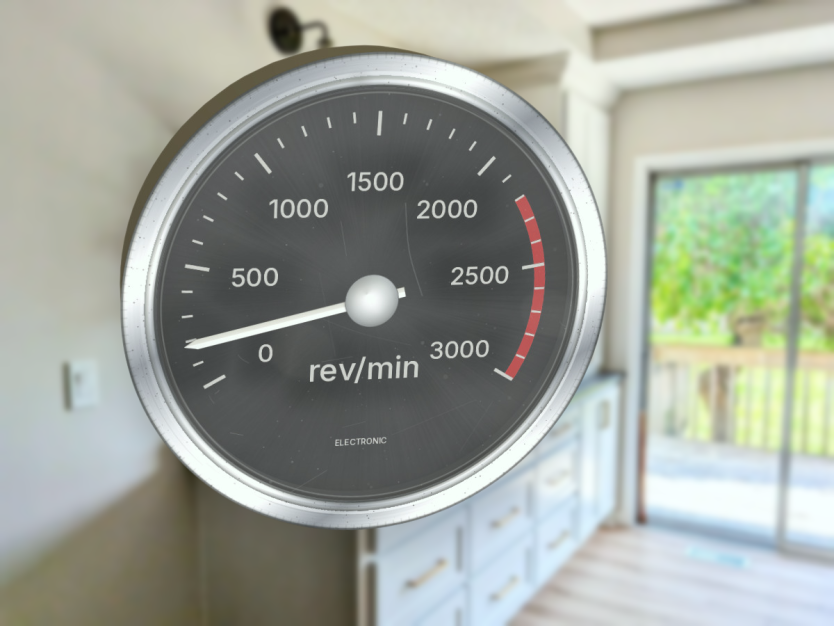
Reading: 200 rpm
